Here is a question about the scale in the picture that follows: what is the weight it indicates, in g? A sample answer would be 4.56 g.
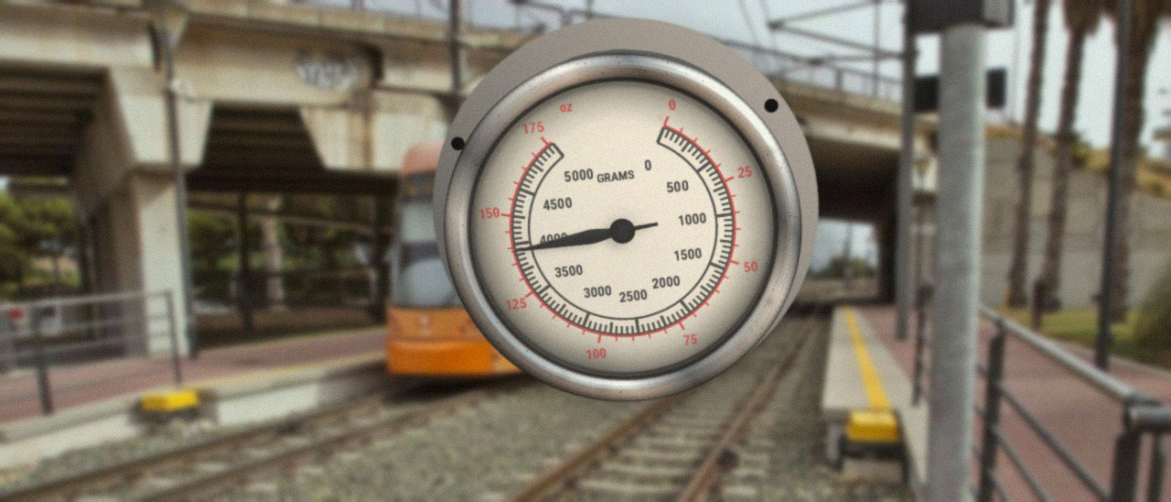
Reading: 3950 g
